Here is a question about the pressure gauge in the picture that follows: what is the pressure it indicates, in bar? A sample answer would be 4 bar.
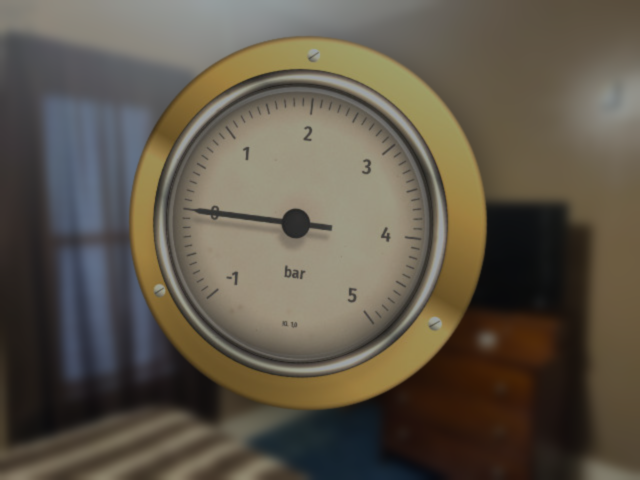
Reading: 0 bar
